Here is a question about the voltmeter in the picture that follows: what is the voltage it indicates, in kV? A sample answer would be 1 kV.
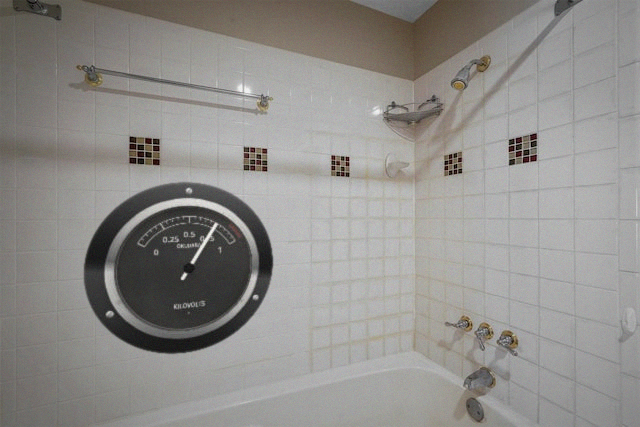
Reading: 0.75 kV
